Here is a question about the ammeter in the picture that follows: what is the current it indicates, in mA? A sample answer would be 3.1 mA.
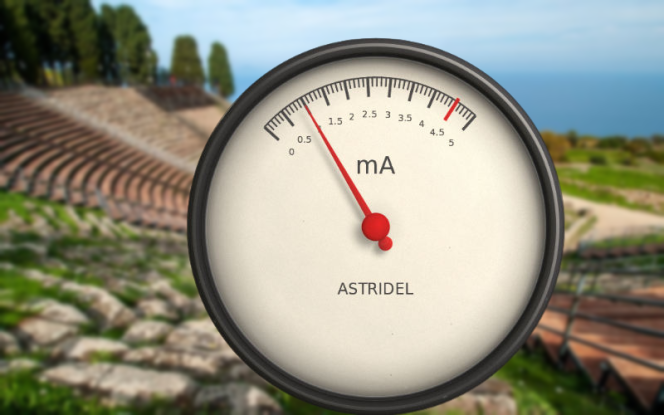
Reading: 1 mA
